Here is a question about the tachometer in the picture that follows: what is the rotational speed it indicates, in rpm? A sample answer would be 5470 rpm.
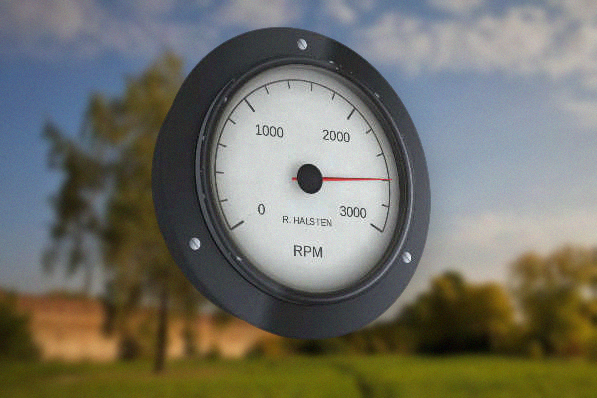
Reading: 2600 rpm
